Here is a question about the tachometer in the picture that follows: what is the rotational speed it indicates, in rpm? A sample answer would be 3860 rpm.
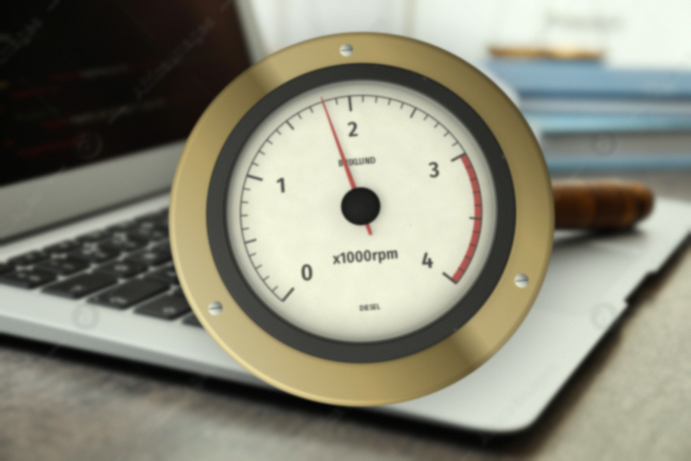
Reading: 1800 rpm
